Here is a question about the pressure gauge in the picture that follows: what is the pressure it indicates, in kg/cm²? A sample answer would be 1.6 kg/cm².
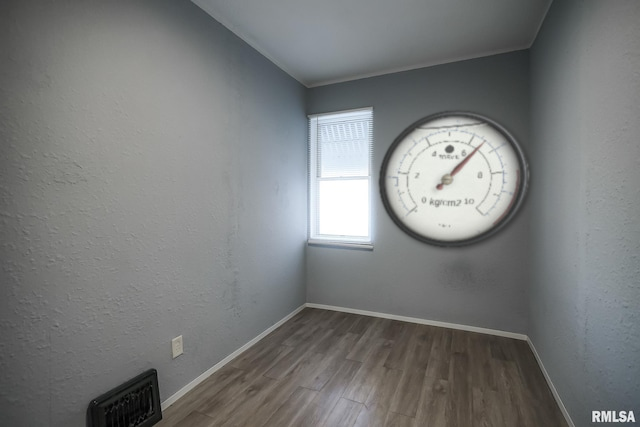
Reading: 6.5 kg/cm²
